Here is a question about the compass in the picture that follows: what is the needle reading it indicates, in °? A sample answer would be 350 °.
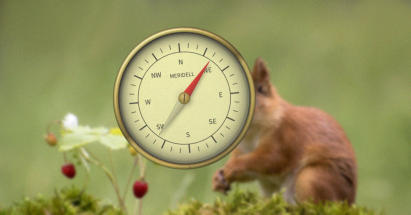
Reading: 40 °
